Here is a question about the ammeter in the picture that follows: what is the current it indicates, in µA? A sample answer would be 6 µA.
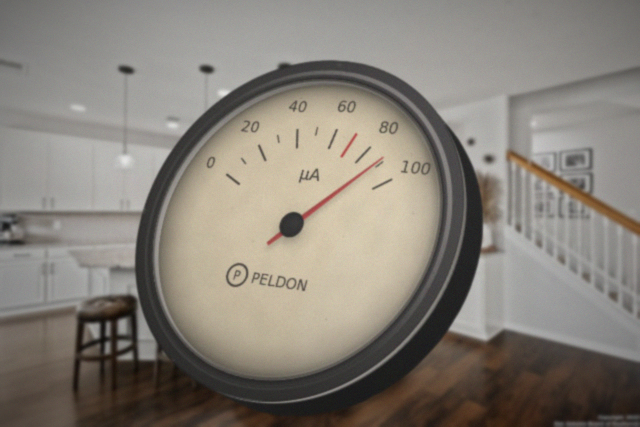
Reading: 90 µA
